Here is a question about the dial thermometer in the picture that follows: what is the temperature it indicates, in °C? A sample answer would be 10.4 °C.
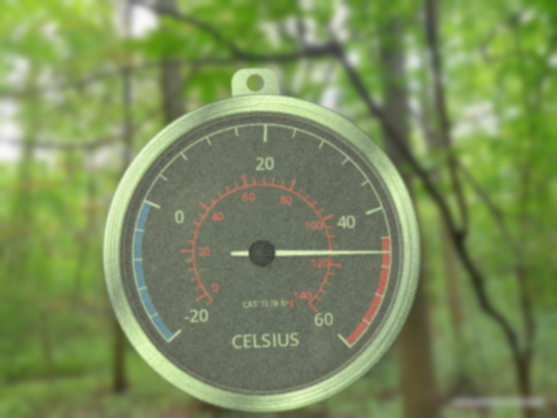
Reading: 46 °C
